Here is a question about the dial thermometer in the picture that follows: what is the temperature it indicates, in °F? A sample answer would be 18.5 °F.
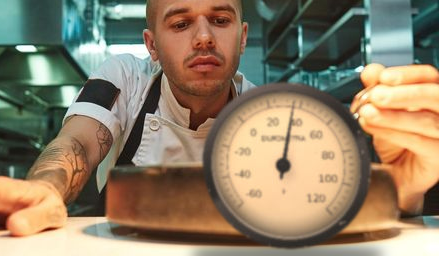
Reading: 36 °F
